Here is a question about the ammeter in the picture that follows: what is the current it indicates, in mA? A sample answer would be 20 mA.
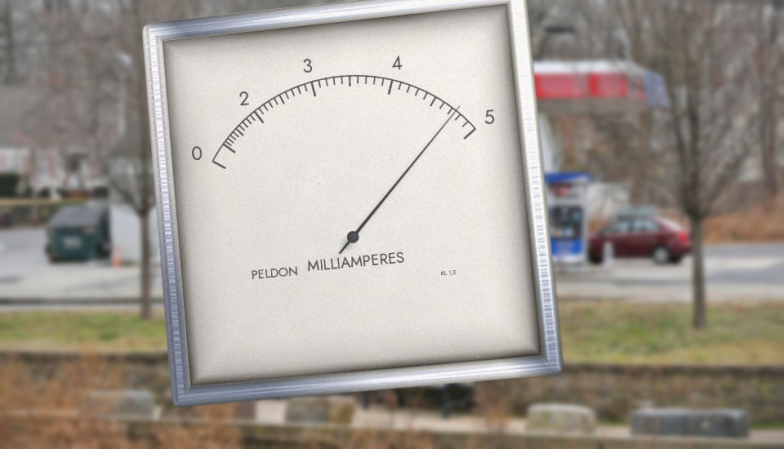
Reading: 4.75 mA
